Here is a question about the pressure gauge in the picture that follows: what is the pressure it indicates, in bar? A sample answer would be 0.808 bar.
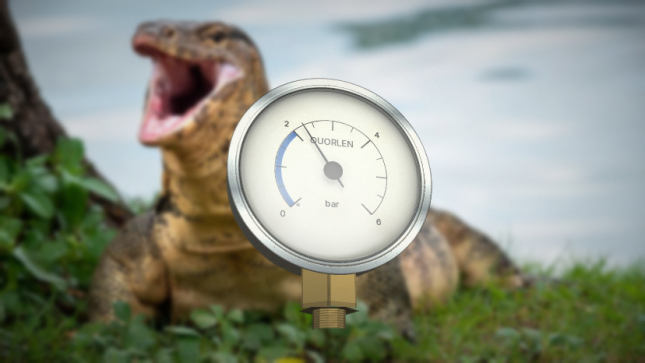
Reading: 2.25 bar
